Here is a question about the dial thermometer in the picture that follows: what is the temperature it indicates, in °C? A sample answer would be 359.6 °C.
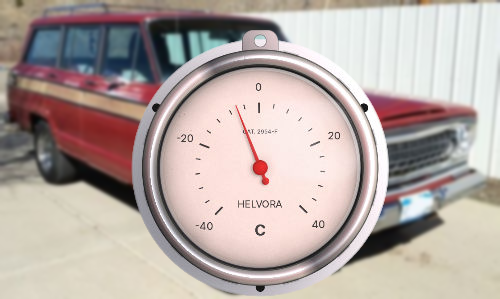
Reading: -6 °C
